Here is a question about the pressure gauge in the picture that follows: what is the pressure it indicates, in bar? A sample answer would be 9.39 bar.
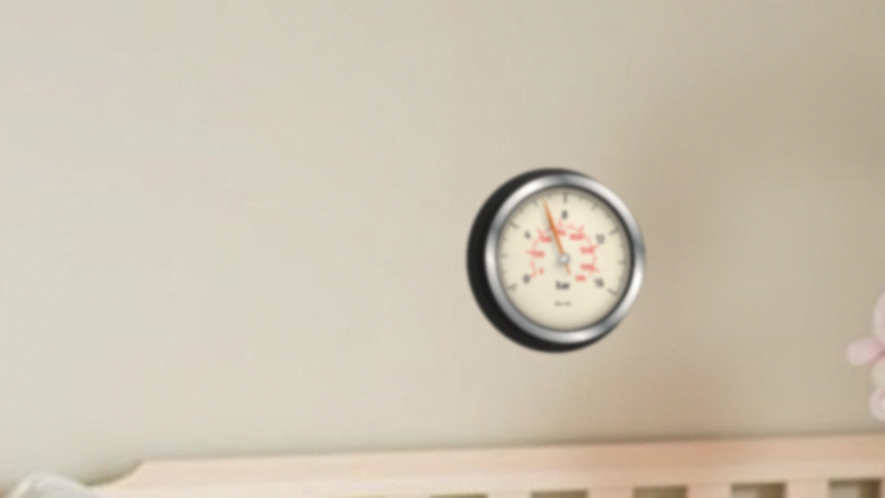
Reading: 6.5 bar
